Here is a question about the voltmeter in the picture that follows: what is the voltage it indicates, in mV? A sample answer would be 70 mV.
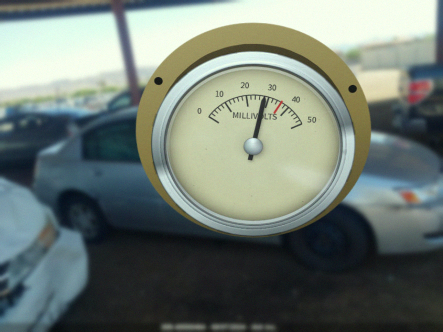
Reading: 28 mV
